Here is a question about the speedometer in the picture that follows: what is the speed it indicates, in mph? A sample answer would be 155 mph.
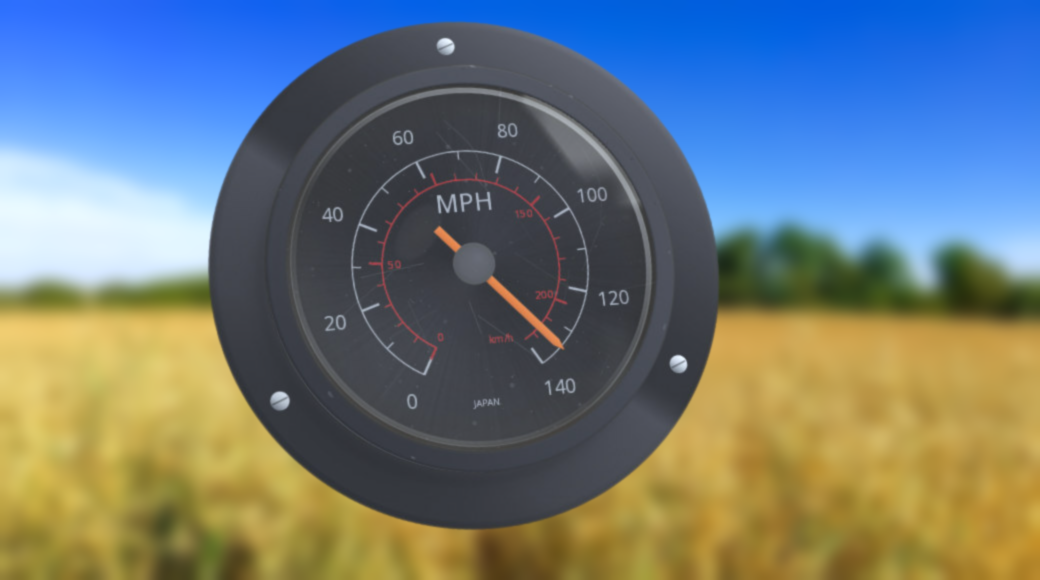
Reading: 135 mph
